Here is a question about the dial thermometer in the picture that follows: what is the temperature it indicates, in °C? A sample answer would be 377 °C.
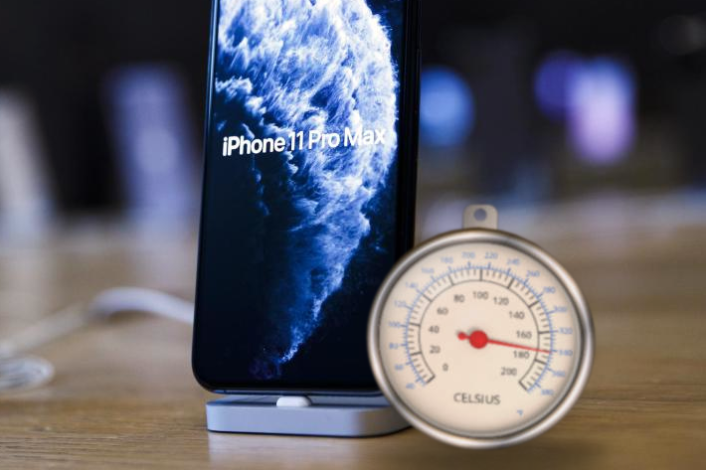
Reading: 172 °C
